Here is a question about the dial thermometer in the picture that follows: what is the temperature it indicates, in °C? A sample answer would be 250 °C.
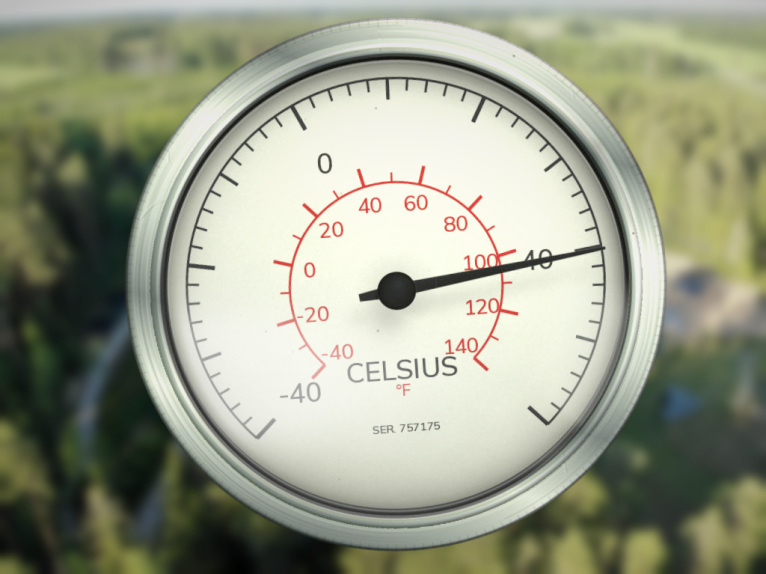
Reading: 40 °C
